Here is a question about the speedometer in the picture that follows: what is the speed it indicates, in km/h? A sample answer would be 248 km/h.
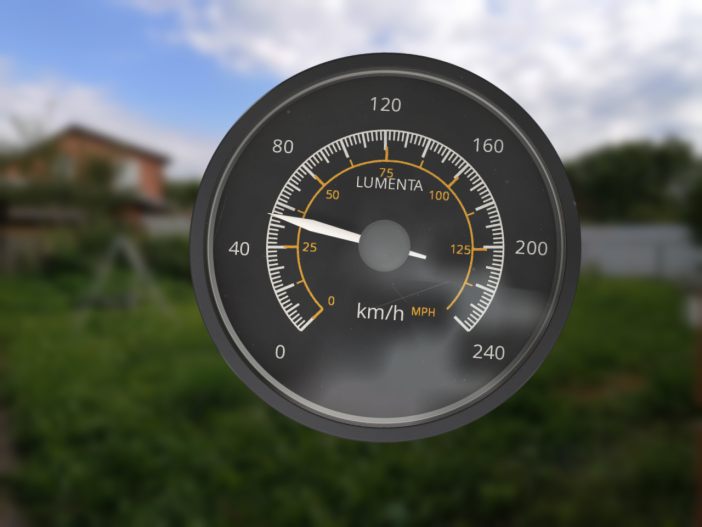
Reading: 54 km/h
